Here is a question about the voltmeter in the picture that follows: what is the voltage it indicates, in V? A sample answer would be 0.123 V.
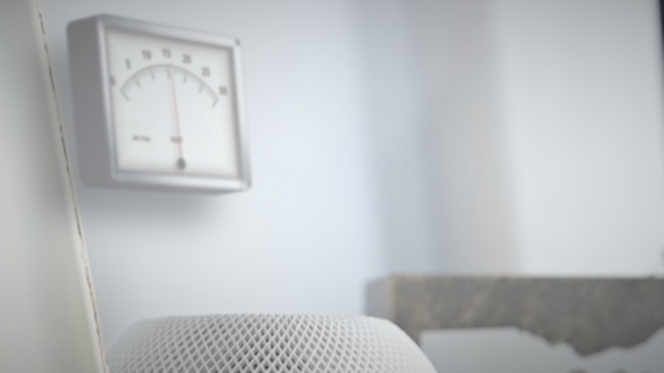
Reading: 15 V
